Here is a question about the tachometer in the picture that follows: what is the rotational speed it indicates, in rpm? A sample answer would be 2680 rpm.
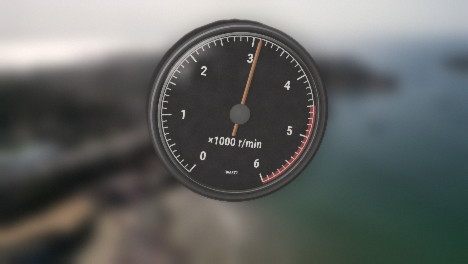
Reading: 3100 rpm
